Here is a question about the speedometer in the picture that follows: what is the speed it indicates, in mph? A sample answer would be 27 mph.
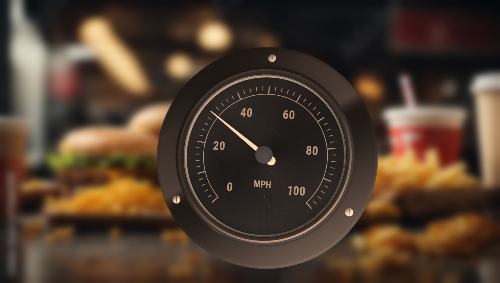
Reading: 30 mph
